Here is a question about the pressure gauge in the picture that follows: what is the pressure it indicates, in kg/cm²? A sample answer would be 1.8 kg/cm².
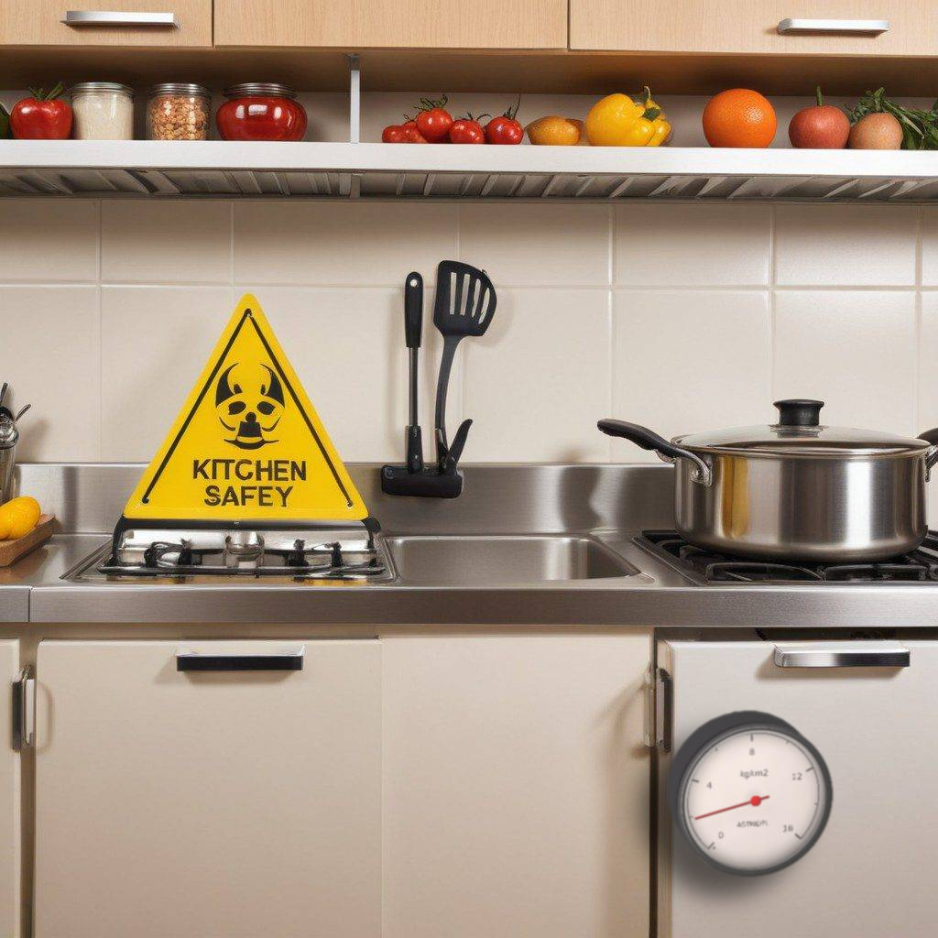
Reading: 2 kg/cm²
